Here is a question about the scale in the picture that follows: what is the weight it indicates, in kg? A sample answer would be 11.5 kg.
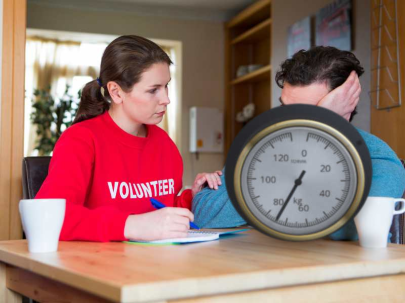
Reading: 75 kg
